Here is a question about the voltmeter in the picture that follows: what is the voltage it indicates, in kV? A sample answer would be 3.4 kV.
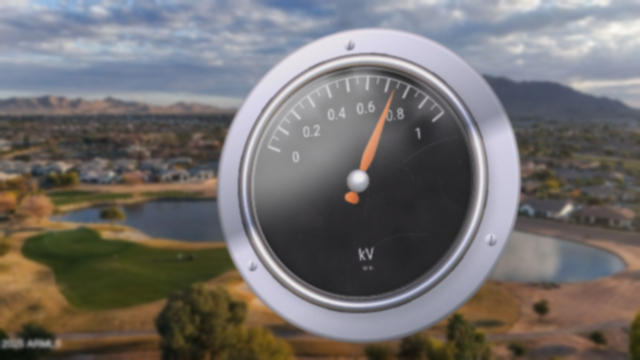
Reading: 0.75 kV
